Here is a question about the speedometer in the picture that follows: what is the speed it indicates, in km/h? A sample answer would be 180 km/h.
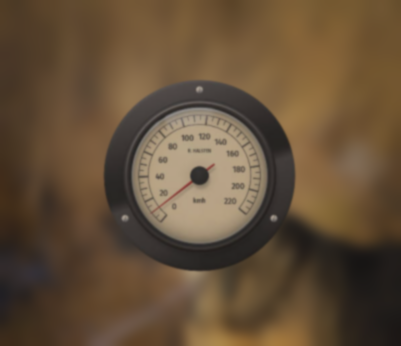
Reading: 10 km/h
